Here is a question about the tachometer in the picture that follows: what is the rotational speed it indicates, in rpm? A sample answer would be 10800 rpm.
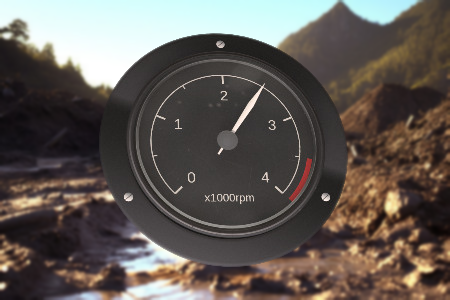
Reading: 2500 rpm
